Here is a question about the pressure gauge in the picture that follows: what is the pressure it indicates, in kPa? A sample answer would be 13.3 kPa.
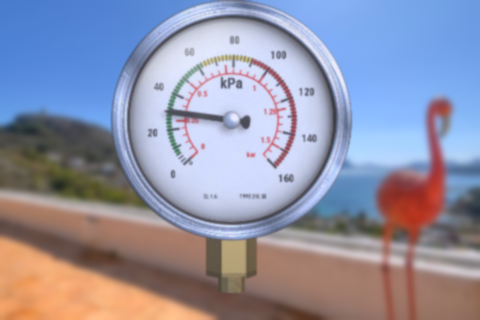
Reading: 30 kPa
